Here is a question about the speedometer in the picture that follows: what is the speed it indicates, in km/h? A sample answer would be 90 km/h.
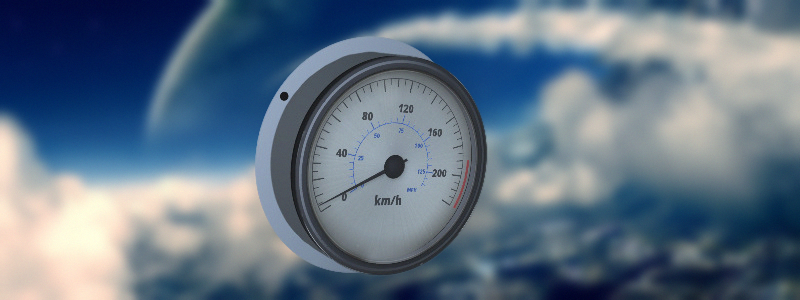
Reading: 5 km/h
